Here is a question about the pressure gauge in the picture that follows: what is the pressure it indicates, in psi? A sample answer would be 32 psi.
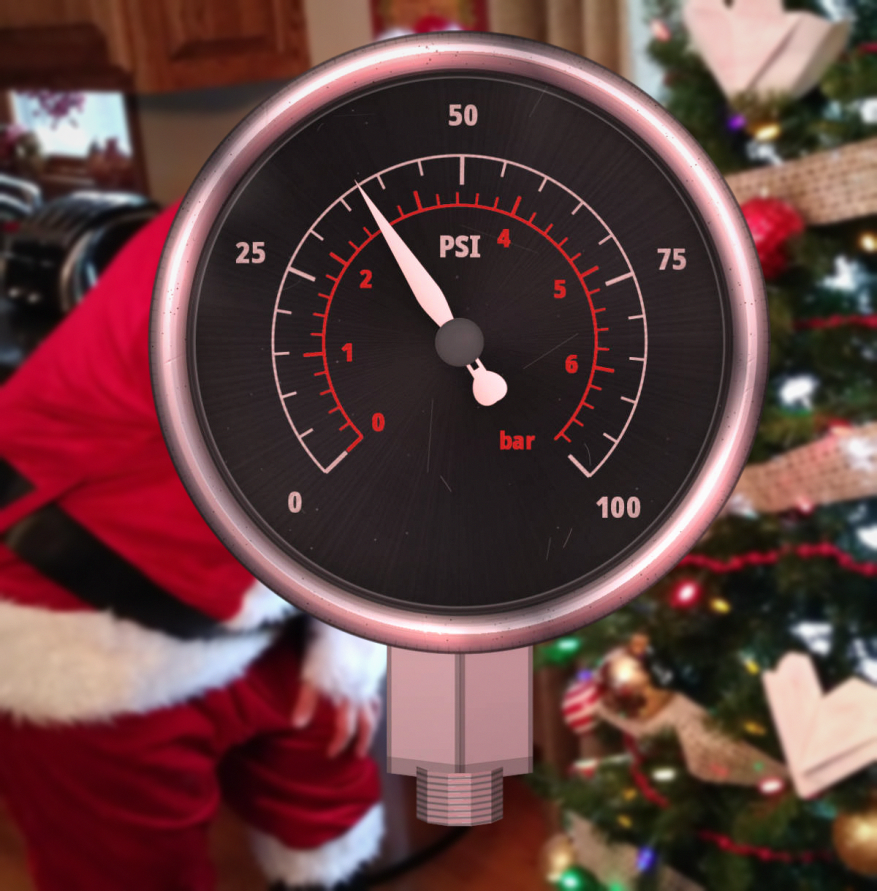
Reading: 37.5 psi
